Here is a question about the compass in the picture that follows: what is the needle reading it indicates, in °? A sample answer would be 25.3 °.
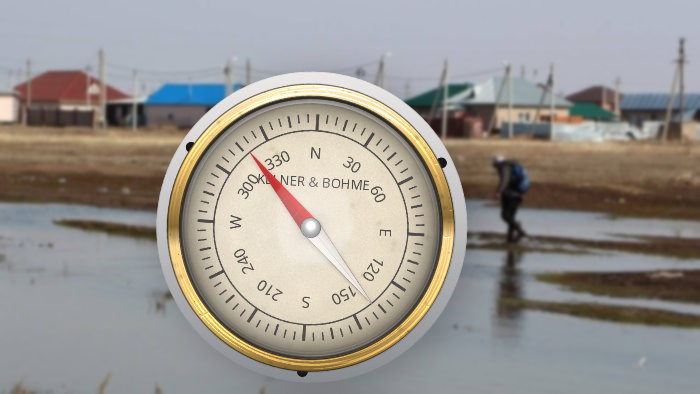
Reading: 317.5 °
